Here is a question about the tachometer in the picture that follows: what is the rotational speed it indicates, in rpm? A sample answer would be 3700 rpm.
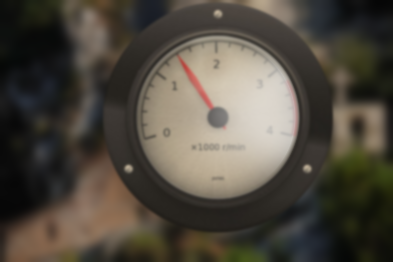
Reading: 1400 rpm
